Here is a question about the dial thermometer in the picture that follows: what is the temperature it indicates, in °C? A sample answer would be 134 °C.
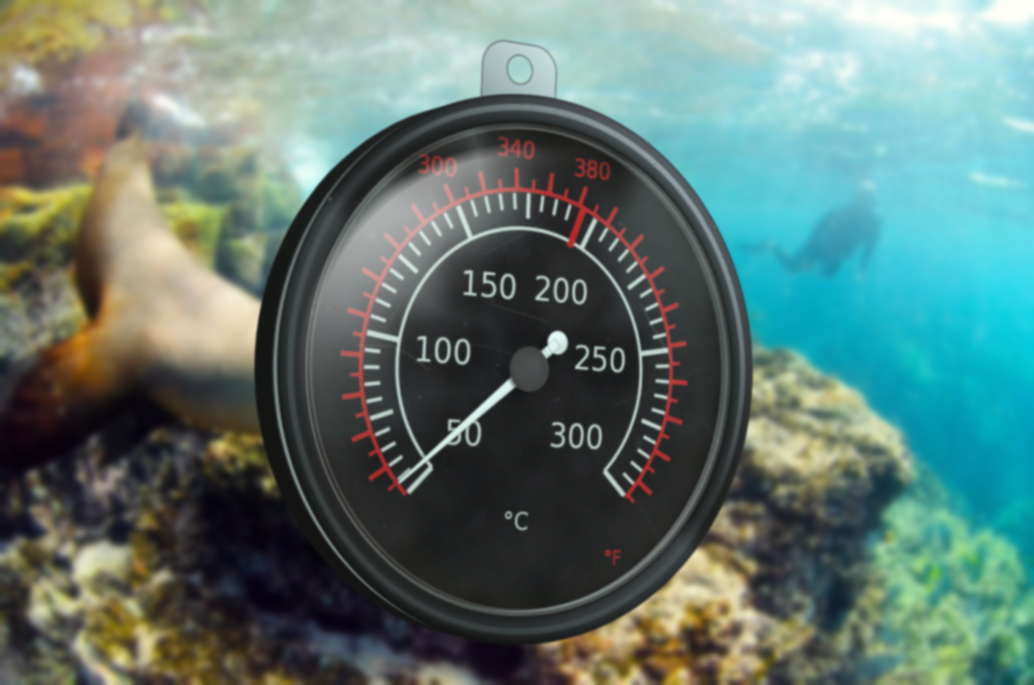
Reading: 55 °C
